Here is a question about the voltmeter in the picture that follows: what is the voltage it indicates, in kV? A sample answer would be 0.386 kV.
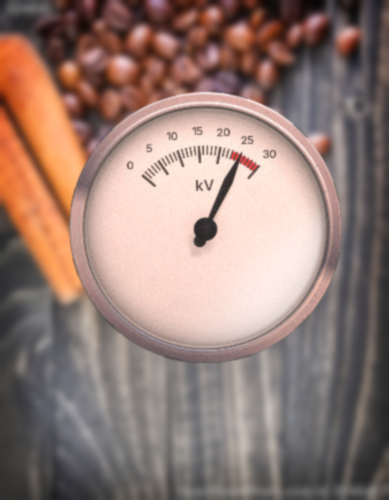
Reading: 25 kV
